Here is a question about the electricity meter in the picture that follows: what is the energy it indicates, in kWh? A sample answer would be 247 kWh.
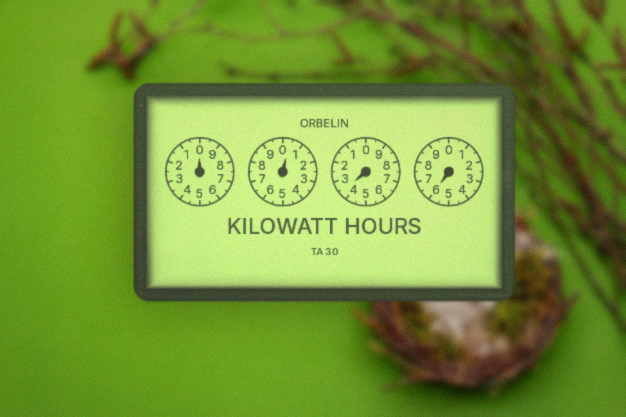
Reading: 36 kWh
